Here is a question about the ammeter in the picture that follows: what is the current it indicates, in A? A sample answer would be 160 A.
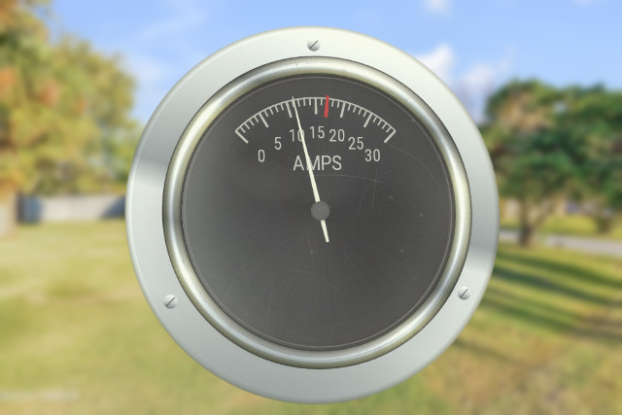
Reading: 11 A
